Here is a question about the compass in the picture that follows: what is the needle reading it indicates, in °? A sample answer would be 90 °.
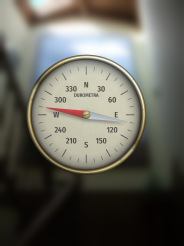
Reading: 280 °
